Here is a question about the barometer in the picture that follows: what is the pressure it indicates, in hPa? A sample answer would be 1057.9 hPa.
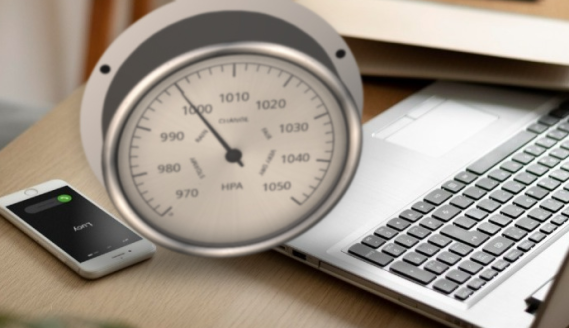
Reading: 1000 hPa
